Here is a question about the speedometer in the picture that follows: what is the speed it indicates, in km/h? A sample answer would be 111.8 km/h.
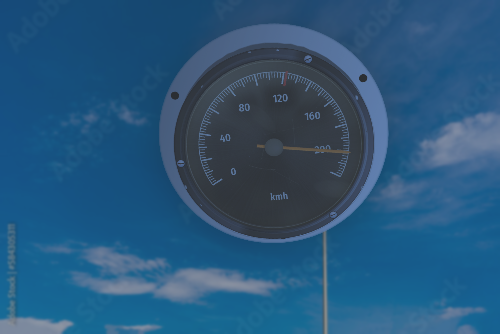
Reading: 200 km/h
